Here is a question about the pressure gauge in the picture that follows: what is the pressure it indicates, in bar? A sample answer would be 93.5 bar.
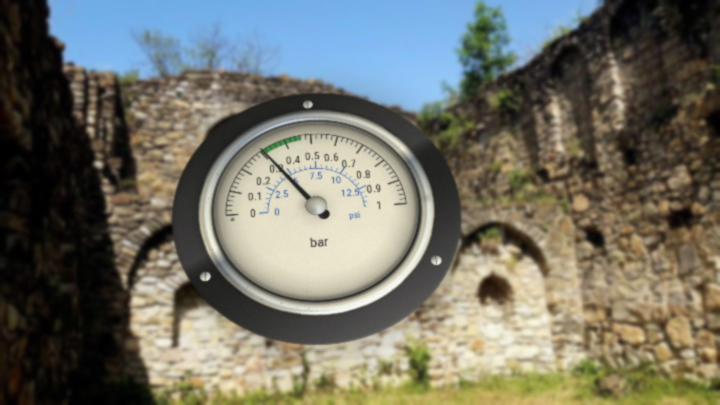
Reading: 0.3 bar
